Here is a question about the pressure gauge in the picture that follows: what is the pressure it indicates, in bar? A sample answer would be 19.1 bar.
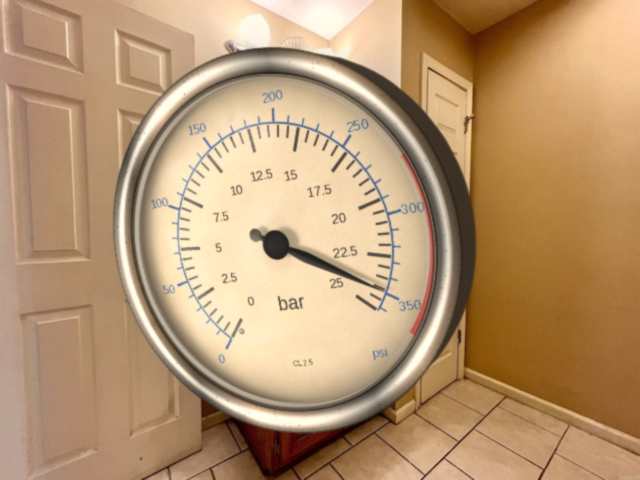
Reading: 24 bar
